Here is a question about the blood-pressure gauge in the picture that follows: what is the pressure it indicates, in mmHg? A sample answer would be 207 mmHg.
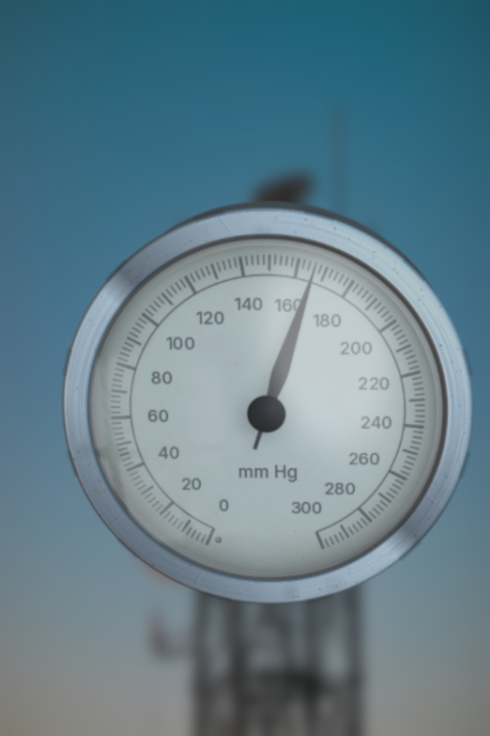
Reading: 166 mmHg
